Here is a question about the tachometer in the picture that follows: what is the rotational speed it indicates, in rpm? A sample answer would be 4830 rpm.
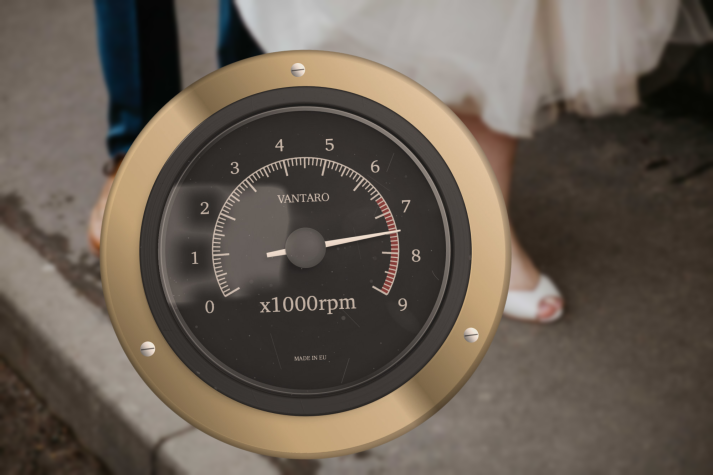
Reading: 7500 rpm
